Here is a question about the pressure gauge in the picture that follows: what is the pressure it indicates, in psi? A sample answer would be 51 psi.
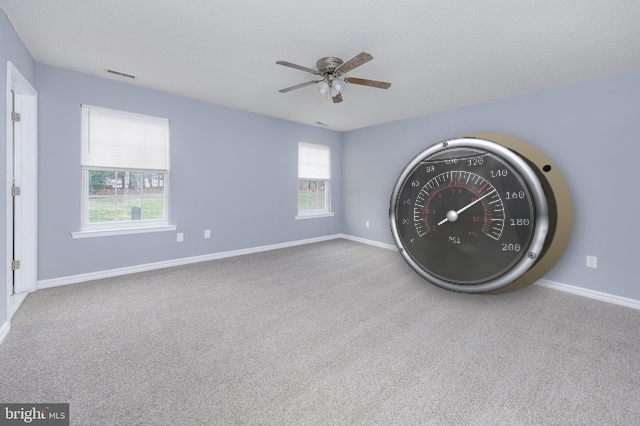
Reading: 150 psi
